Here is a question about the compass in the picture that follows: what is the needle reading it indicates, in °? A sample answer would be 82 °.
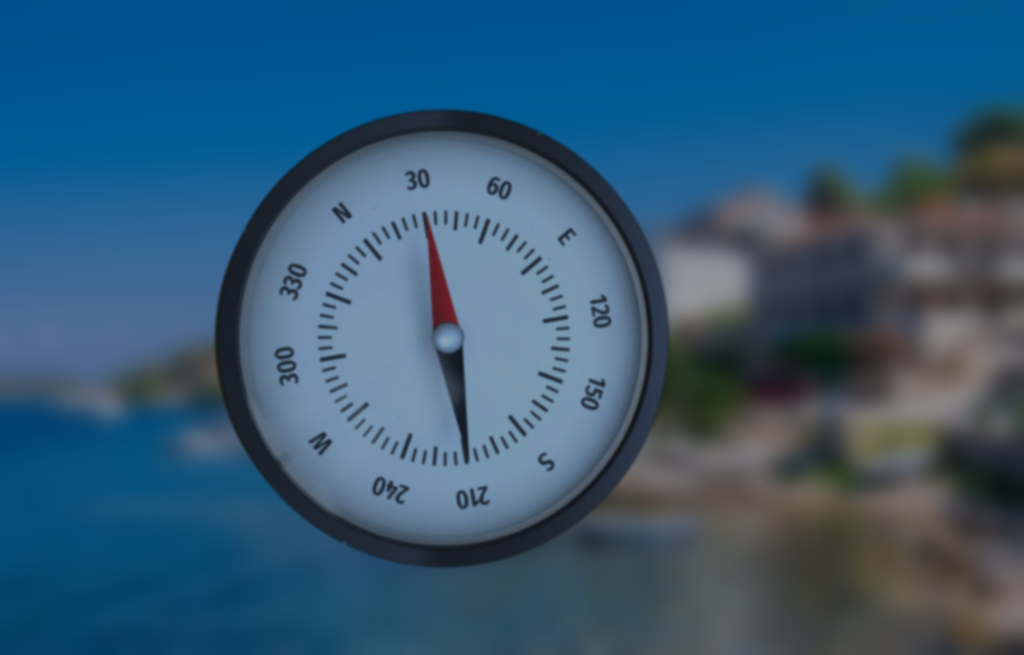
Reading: 30 °
